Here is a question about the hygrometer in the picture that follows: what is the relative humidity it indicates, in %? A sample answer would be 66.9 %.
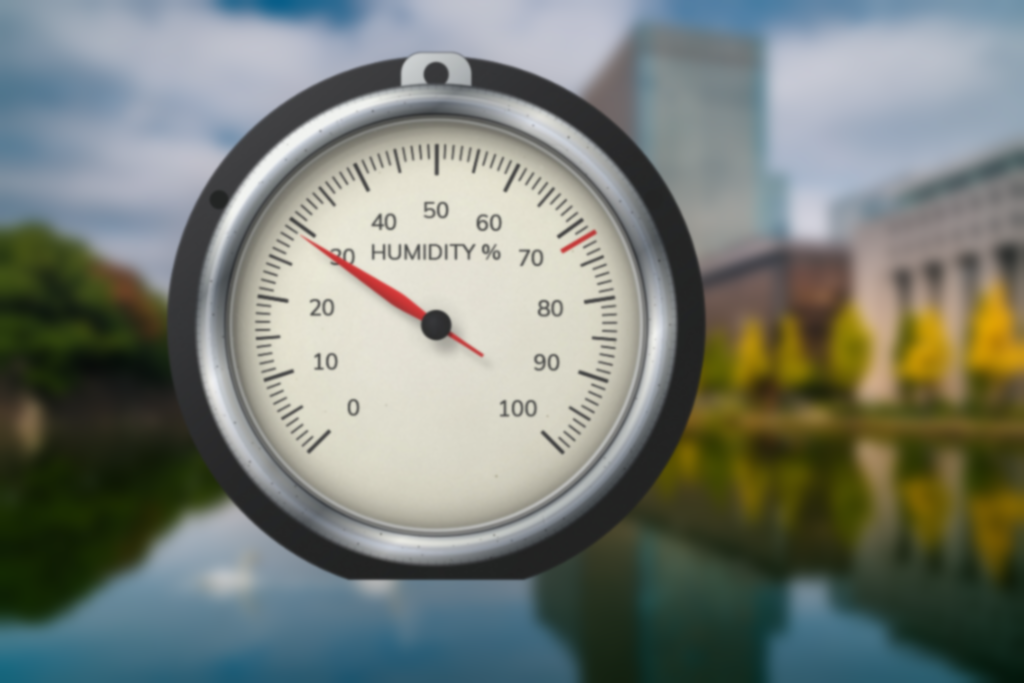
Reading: 29 %
